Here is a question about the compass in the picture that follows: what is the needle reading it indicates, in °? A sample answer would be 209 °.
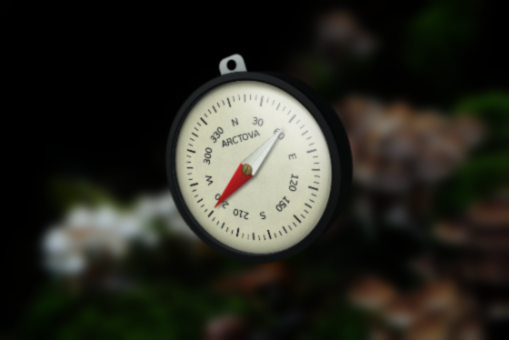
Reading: 240 °
